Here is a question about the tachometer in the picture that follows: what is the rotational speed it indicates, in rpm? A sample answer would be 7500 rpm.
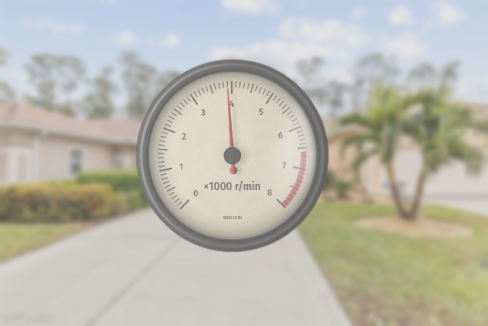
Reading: 3900 rpm
